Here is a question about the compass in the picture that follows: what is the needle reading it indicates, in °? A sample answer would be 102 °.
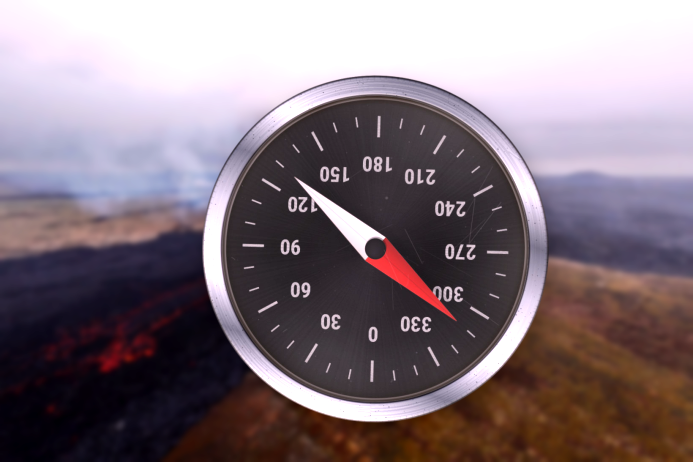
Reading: 310 °
